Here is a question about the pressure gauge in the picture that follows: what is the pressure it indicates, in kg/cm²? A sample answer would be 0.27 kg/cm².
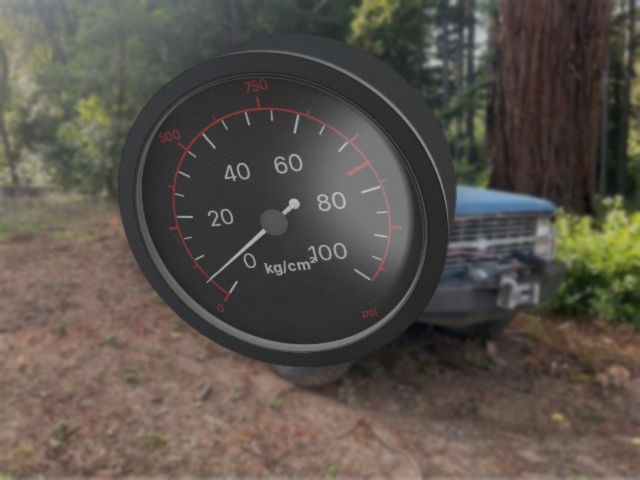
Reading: 5 kg/cm²
